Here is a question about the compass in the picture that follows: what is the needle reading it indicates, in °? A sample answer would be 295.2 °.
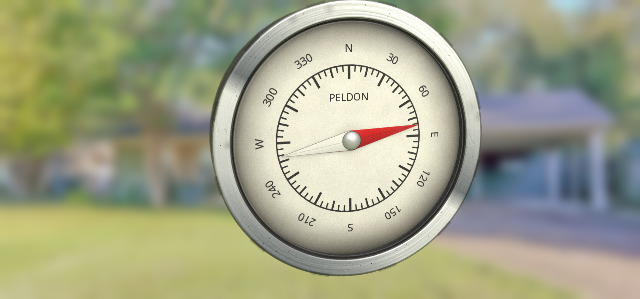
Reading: 80 °
